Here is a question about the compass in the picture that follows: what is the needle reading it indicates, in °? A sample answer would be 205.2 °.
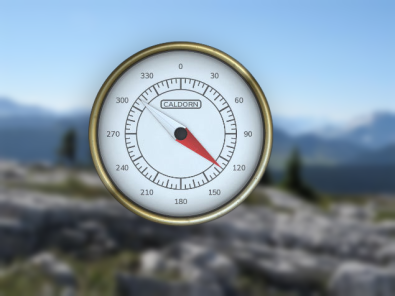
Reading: 130 °
